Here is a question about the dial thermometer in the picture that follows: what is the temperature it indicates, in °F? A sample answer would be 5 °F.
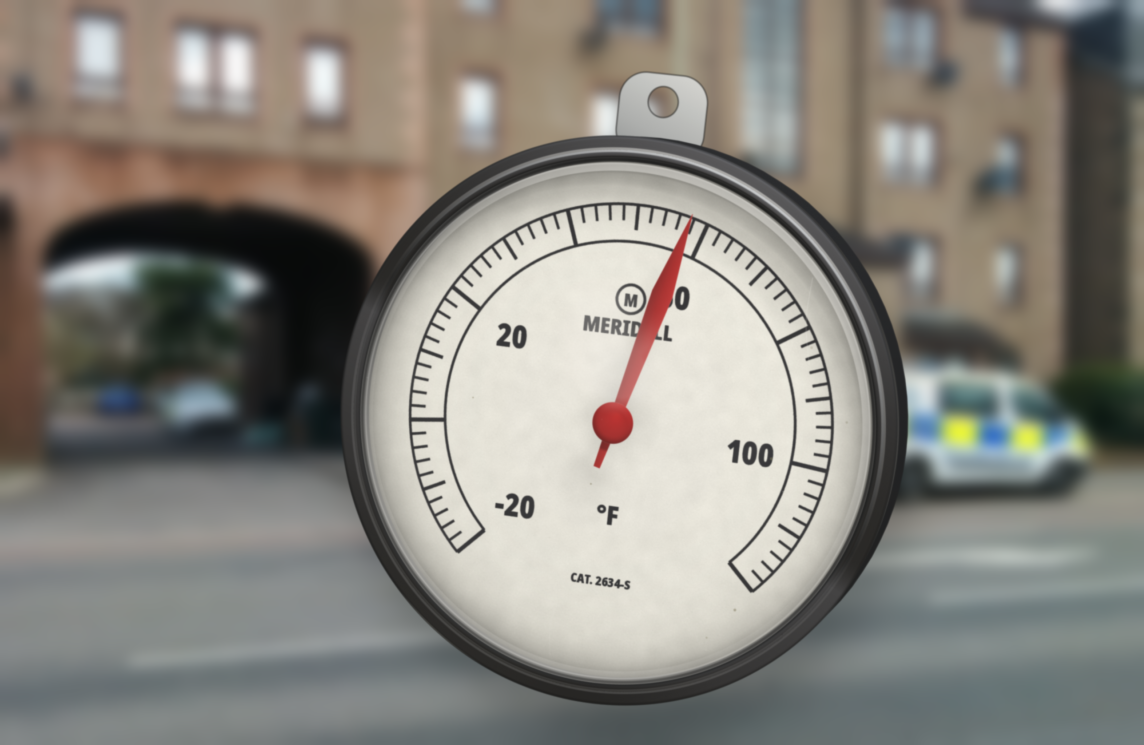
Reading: 58 °F
